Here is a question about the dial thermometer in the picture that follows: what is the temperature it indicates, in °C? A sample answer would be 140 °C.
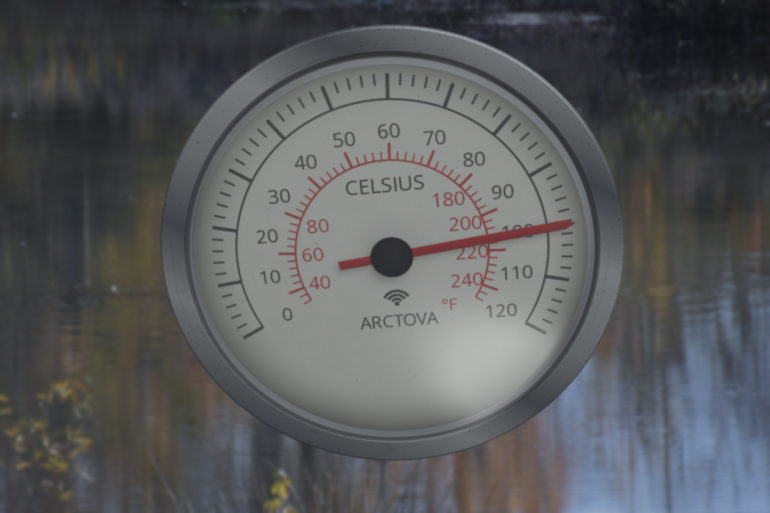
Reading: 100 °C
